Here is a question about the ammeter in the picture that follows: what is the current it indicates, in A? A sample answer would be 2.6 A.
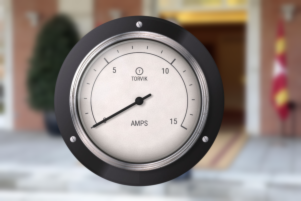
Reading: 0 A
